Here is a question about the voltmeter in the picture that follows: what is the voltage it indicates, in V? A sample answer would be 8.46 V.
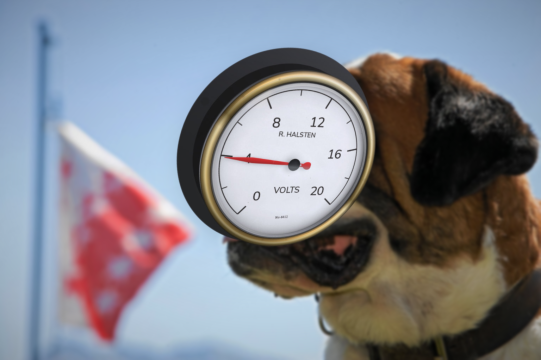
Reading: 4 V
